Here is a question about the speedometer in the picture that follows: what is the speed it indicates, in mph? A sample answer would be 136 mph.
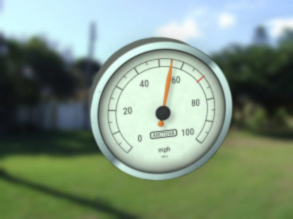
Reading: 55 mph
